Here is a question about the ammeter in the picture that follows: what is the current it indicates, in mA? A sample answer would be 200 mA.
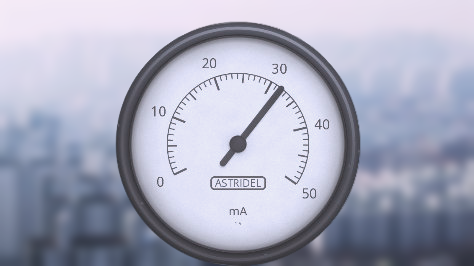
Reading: 32 mA
